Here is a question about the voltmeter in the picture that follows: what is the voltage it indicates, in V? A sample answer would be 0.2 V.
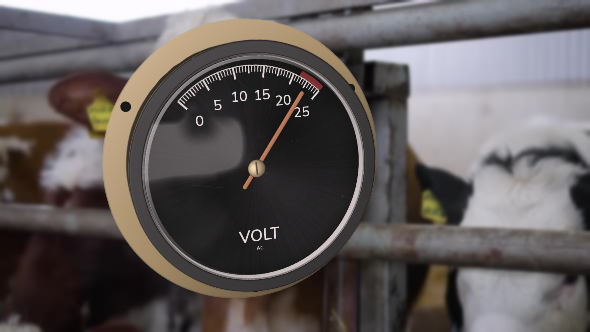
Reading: 22.5 V
